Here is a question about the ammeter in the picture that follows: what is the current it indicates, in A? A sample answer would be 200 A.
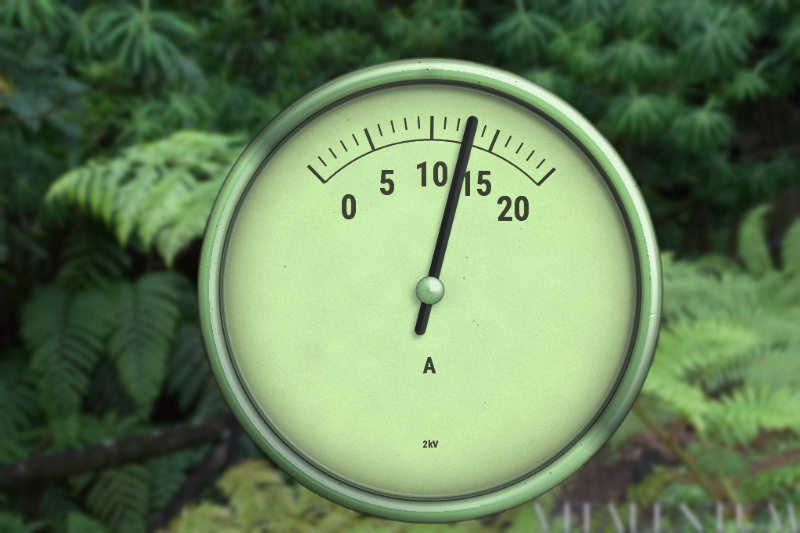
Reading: 13 A
